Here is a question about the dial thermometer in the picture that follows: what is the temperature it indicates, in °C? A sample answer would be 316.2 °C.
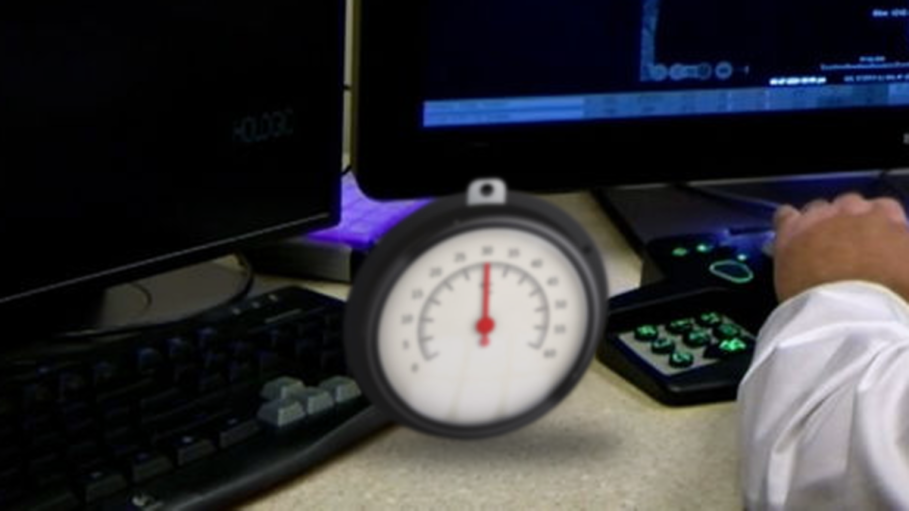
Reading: 30 °C
